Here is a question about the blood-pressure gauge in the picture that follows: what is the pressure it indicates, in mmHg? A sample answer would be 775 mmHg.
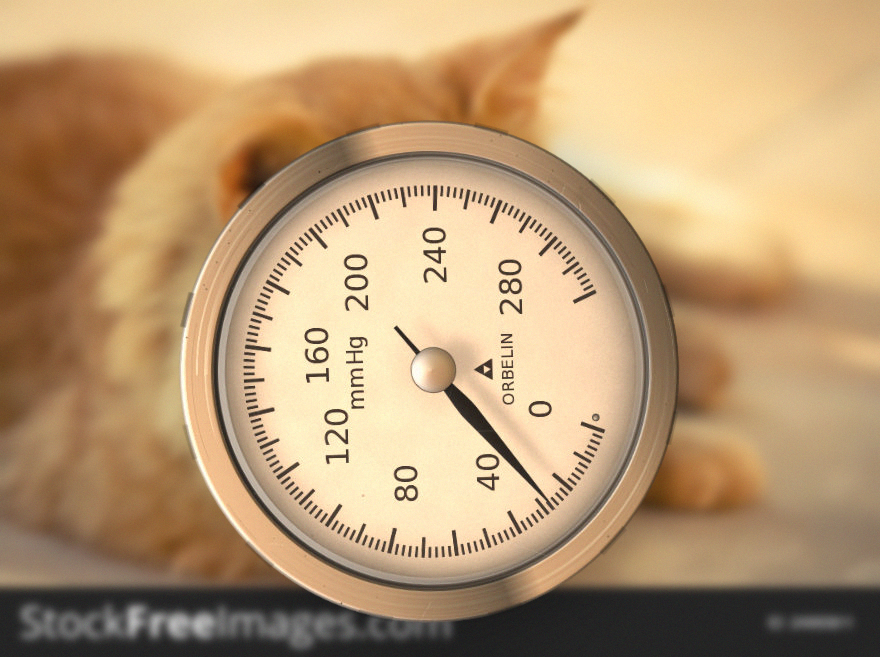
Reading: 28 mmHg
